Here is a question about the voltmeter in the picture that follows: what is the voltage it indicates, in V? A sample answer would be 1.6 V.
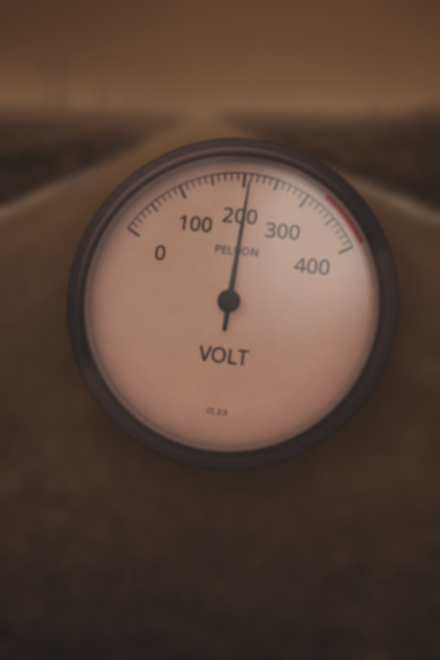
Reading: 210 V
